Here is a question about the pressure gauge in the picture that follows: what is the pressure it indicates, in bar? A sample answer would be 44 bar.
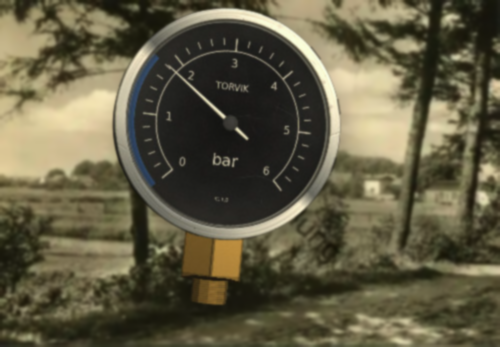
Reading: 1.8 bar
